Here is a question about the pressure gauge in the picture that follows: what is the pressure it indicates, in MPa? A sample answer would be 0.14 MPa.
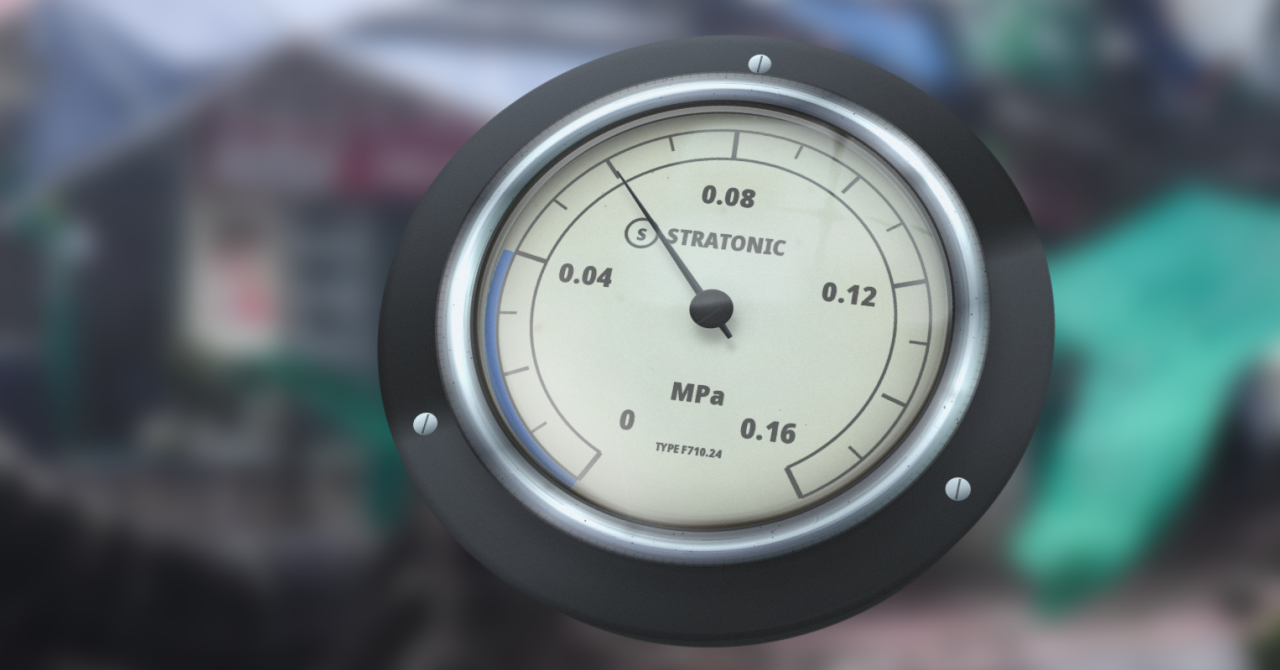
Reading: 0.06 MPa
